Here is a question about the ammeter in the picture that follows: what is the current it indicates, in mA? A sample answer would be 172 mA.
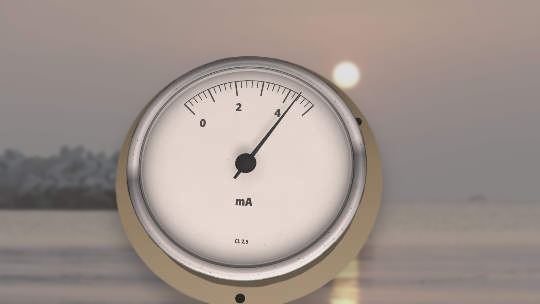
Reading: 4.4 mA
